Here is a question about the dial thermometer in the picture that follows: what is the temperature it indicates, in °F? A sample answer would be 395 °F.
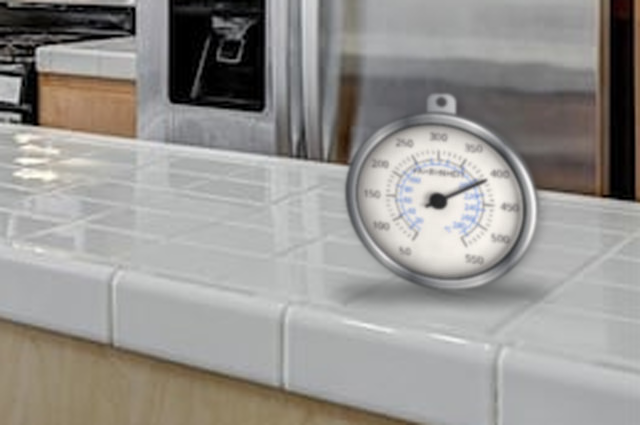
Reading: 400 °F
